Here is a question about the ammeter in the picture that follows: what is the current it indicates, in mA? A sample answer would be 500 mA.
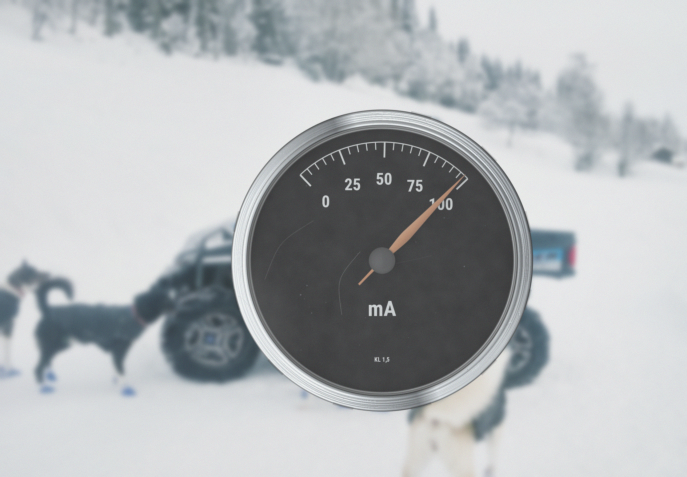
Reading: 97.5 mA
